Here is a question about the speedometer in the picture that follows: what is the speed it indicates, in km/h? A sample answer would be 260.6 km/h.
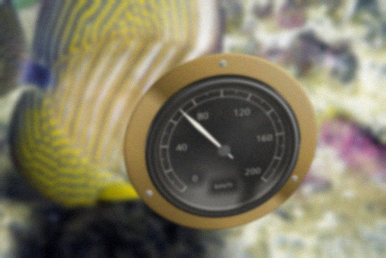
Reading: 70 km/h
